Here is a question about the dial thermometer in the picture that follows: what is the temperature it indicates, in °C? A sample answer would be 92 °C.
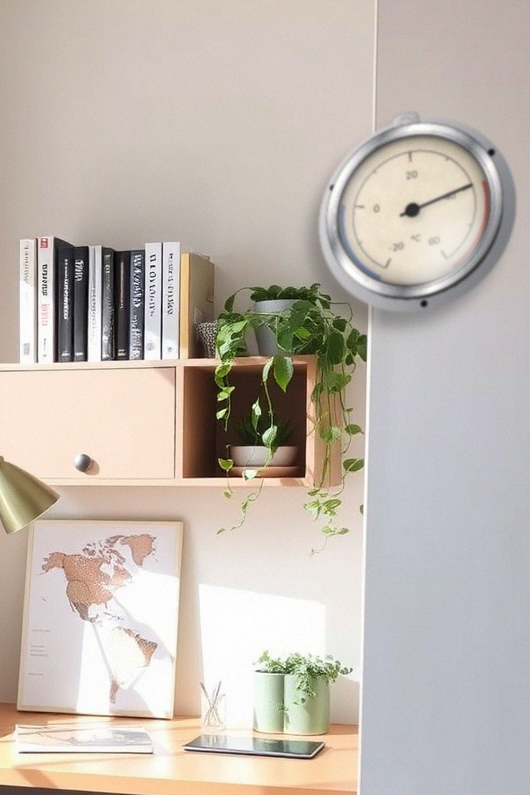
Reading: 40 °C
